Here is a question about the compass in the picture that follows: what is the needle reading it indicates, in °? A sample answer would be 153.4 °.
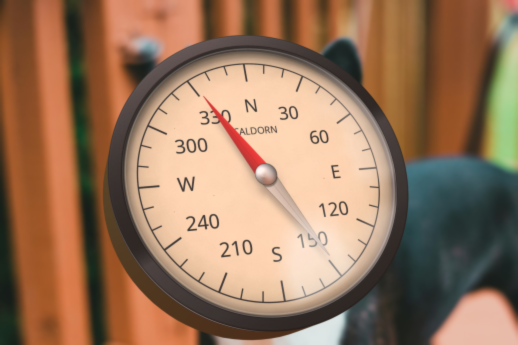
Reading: 330 °
